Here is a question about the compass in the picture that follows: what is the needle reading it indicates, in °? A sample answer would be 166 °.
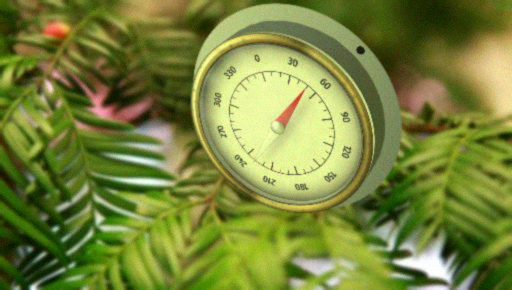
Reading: 50 °
